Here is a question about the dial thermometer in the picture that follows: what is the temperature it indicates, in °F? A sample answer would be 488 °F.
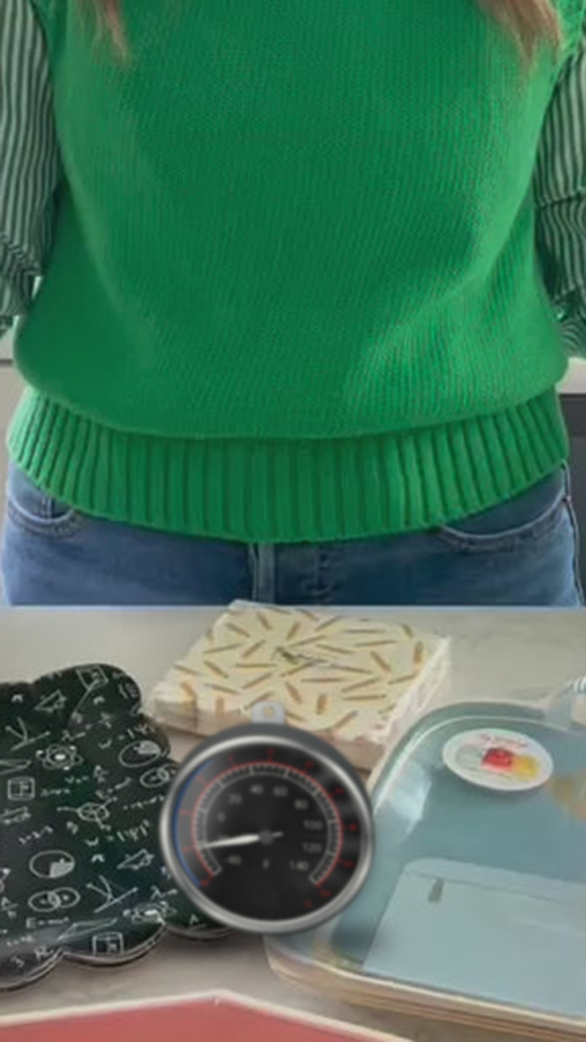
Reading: -20 °F
